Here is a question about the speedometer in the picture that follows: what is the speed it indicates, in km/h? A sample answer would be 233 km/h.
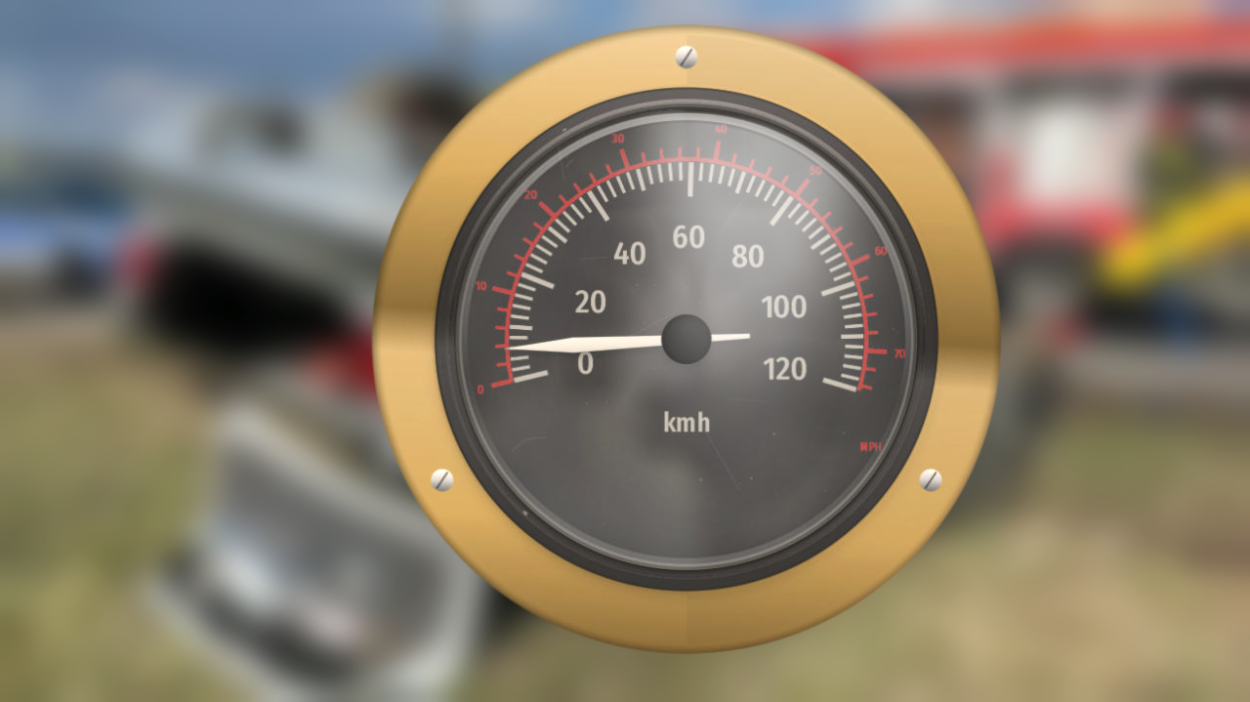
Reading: 6 km/h
